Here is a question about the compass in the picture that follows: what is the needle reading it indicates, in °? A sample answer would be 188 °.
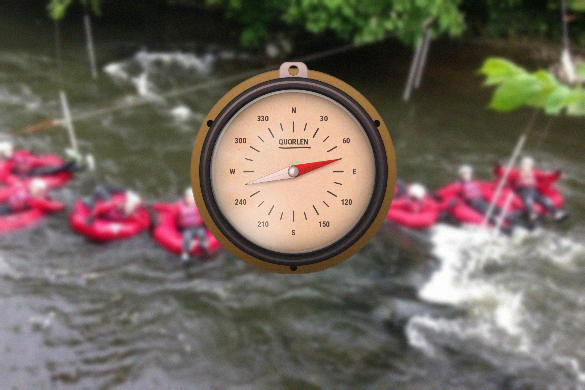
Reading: 75 °
